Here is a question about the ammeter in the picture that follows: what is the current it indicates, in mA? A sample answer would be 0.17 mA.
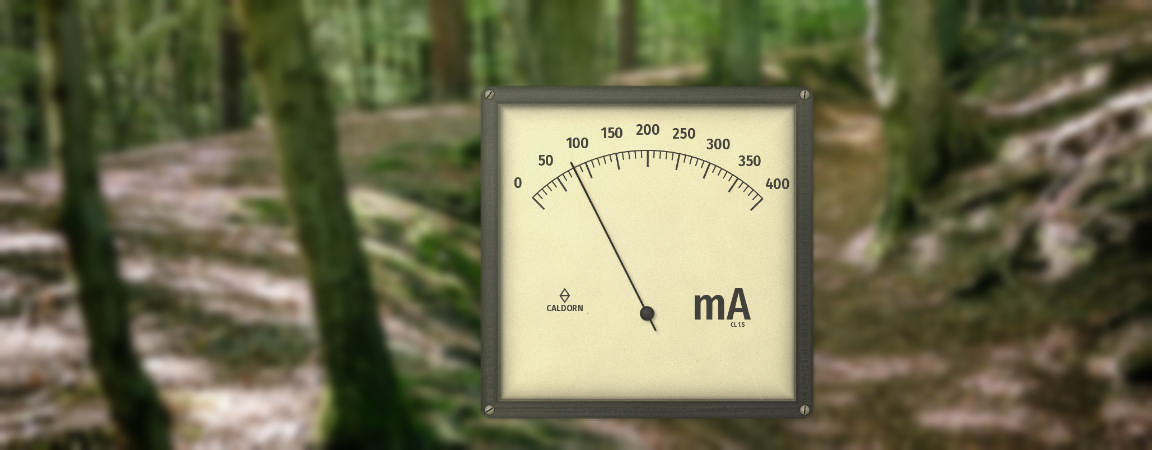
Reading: 80 mA
